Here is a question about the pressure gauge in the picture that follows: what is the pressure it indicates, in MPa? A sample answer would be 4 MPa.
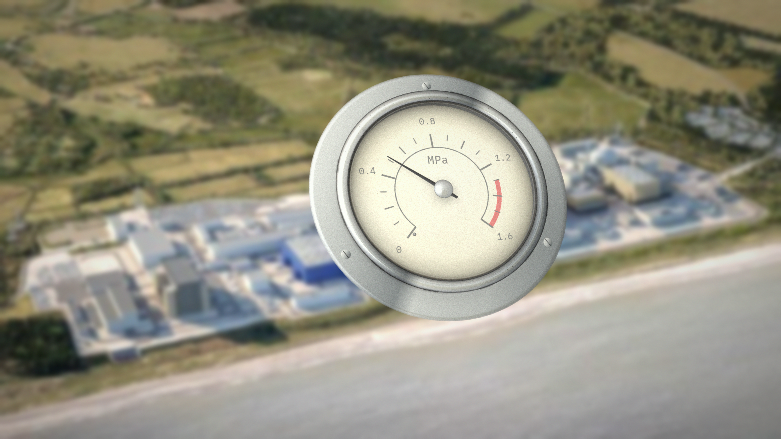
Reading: 0.5 MPa
